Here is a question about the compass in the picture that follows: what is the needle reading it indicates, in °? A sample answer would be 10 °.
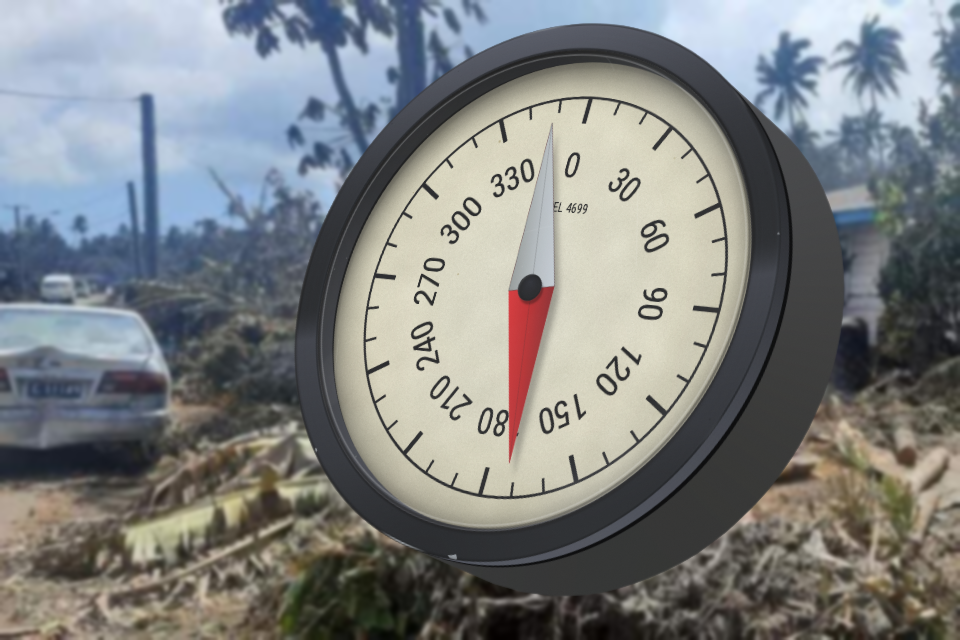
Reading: 170 °
